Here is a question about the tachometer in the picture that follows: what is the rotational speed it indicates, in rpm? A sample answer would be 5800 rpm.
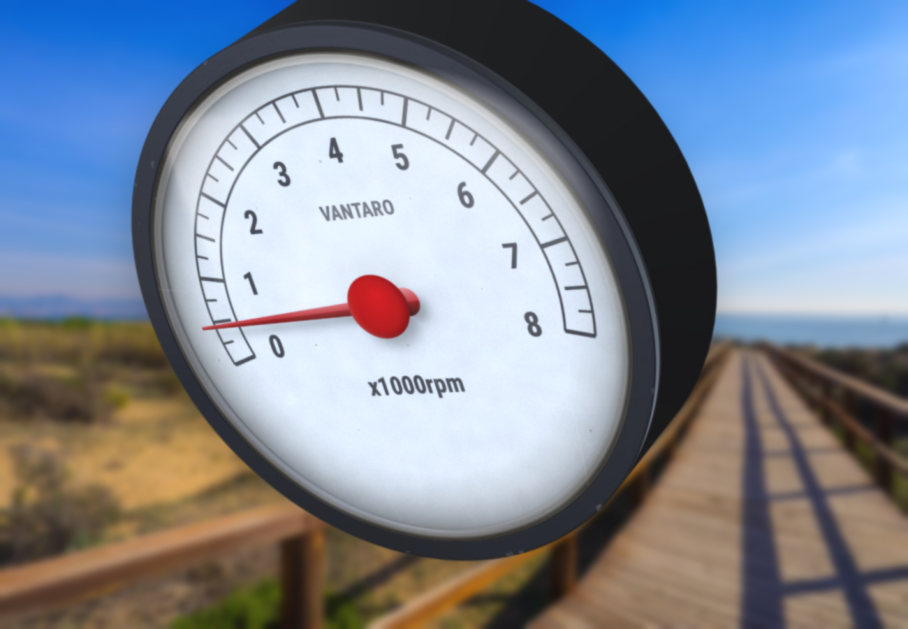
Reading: 500 rpm
